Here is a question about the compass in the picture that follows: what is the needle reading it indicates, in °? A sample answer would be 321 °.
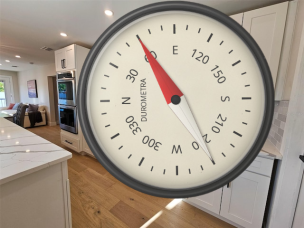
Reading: 60 °
